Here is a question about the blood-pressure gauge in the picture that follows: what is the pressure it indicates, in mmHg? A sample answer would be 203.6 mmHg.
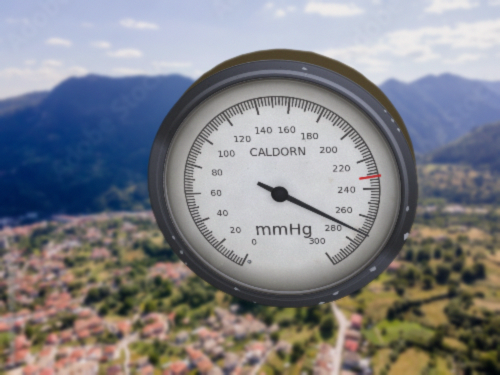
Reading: 270 mmHg
